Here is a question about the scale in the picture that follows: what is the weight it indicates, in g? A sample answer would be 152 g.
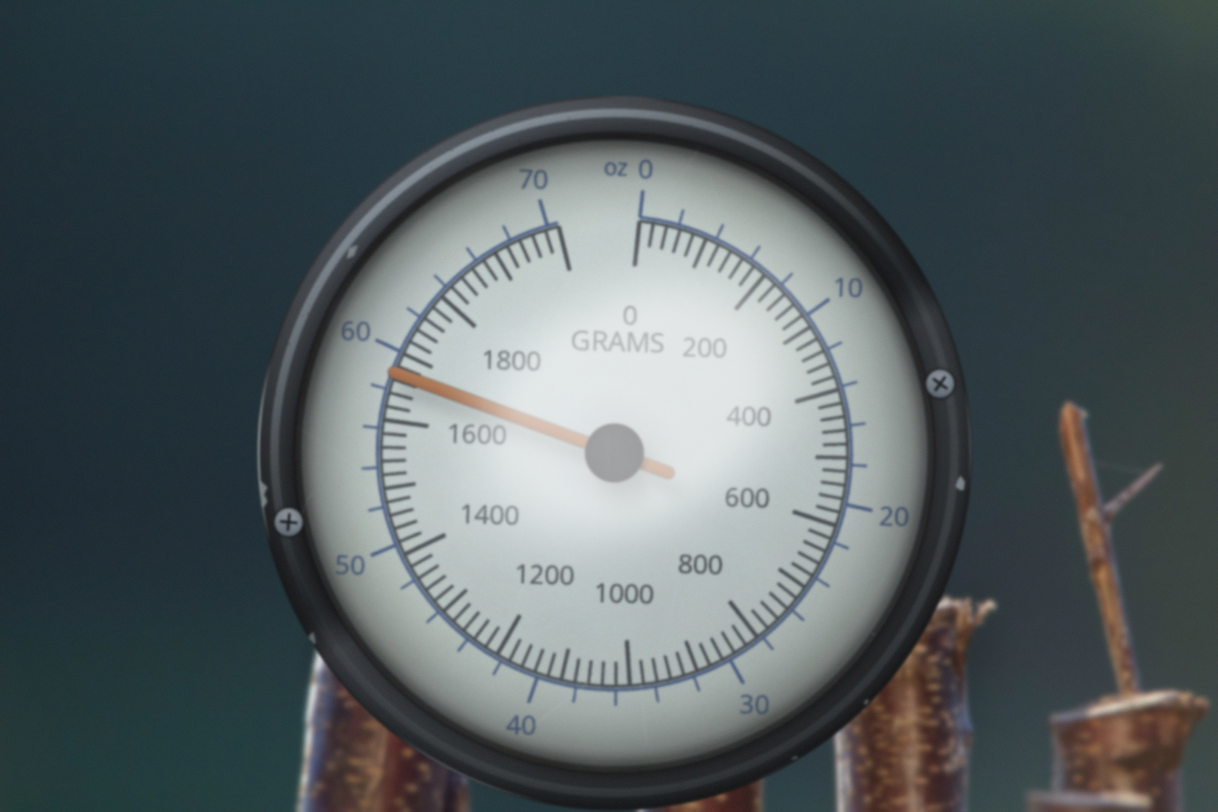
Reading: 1670 g
